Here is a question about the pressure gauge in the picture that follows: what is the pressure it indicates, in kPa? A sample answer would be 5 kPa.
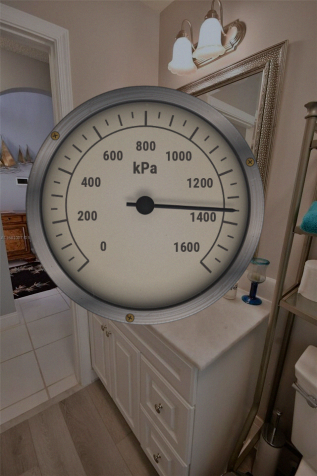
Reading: 1350 kPa
